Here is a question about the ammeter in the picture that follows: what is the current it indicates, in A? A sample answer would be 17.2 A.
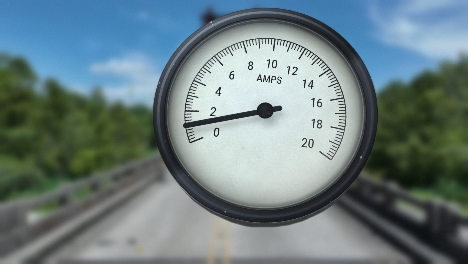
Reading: 1 A
